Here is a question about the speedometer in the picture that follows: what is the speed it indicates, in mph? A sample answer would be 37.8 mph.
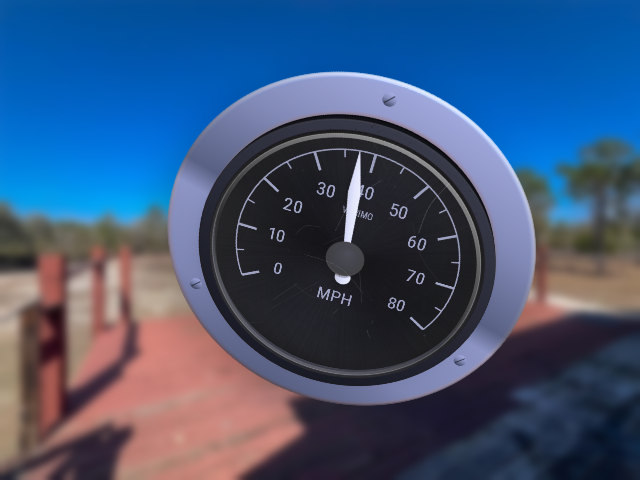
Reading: 37.5 mph
